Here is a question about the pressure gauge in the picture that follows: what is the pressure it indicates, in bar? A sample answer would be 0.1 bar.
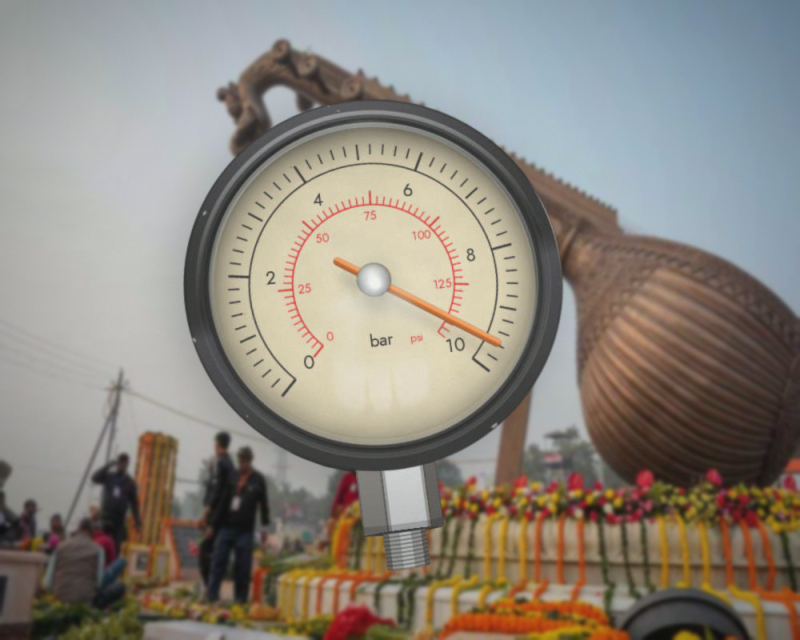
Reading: 9.6 bar
